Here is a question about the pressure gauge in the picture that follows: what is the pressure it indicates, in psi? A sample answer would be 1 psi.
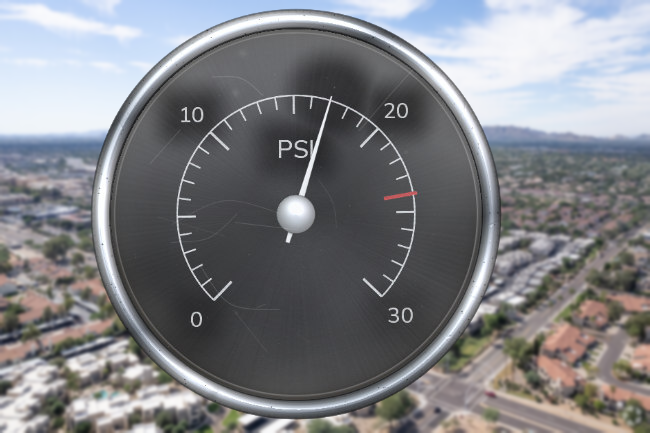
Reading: 17 psi
